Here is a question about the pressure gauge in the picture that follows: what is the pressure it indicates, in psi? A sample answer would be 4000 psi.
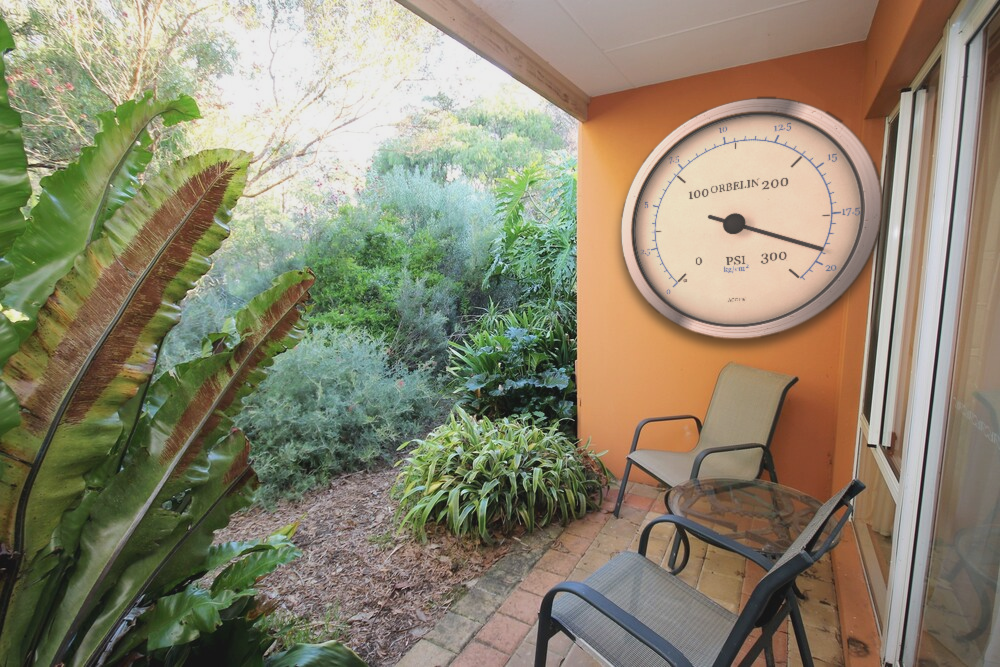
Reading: 275 psi
